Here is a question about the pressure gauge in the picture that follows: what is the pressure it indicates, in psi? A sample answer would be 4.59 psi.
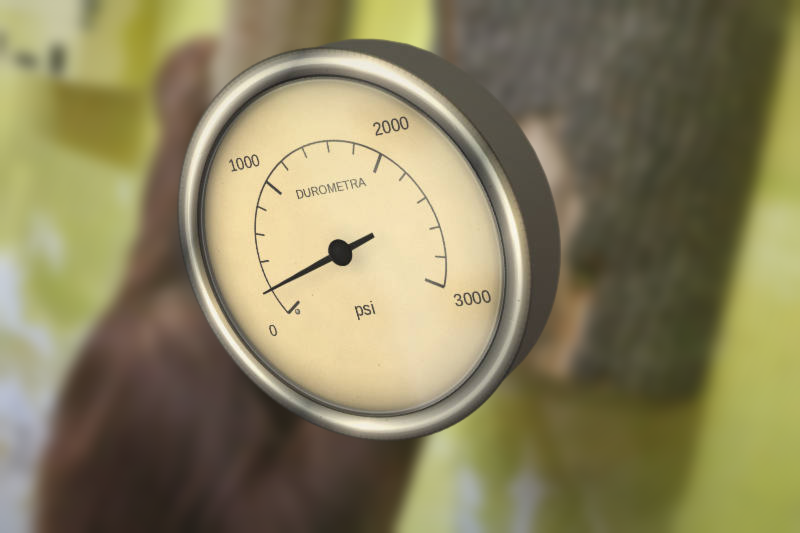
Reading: 200 psi
